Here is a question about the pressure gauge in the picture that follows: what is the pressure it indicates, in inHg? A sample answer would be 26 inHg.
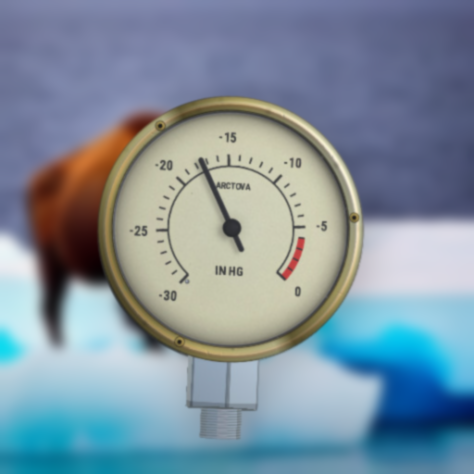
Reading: -17.5 inHg
